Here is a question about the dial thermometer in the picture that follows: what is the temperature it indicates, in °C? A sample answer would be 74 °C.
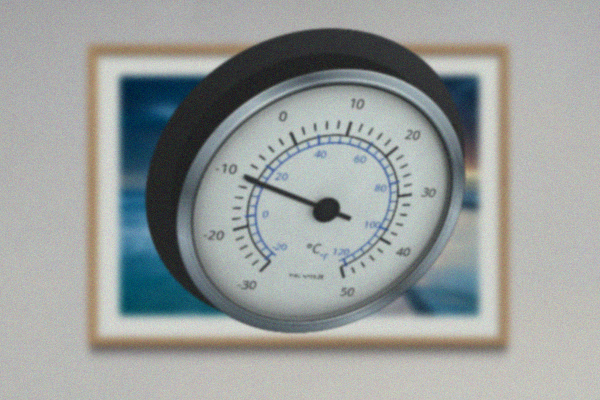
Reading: -10 °C
